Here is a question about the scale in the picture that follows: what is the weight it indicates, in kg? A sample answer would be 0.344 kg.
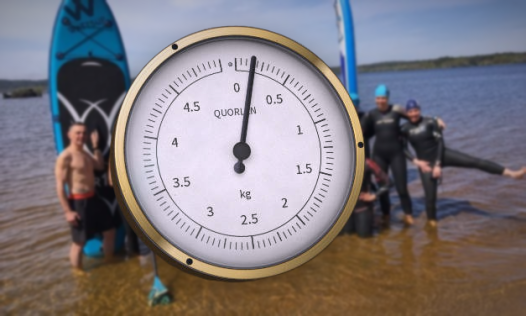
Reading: 0.15 kg
